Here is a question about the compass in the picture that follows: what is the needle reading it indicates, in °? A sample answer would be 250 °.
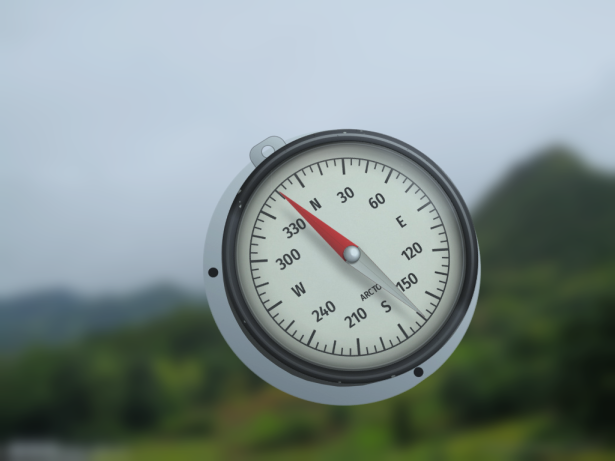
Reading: 345 °
